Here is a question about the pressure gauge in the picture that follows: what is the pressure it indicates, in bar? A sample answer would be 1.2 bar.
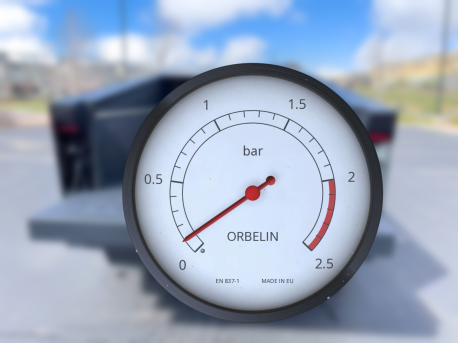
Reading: 0.1 bar
